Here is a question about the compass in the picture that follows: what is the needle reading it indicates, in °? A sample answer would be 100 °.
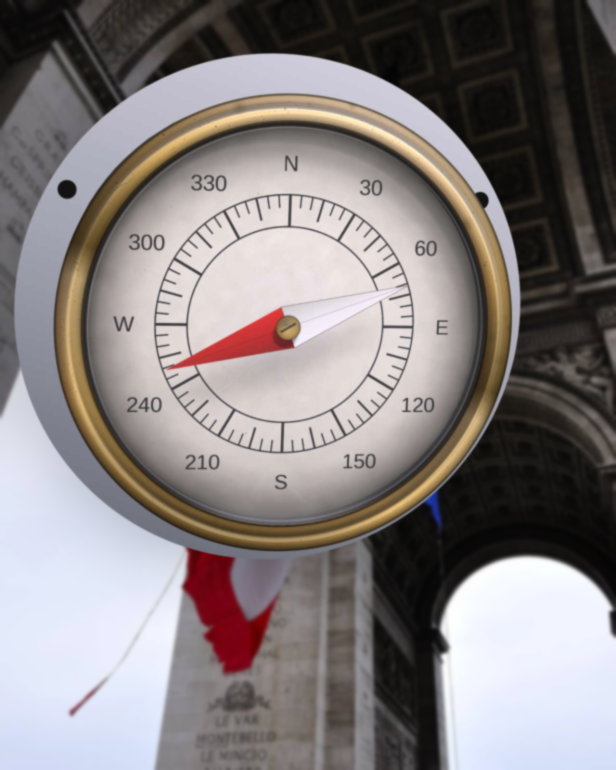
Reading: 250 °
